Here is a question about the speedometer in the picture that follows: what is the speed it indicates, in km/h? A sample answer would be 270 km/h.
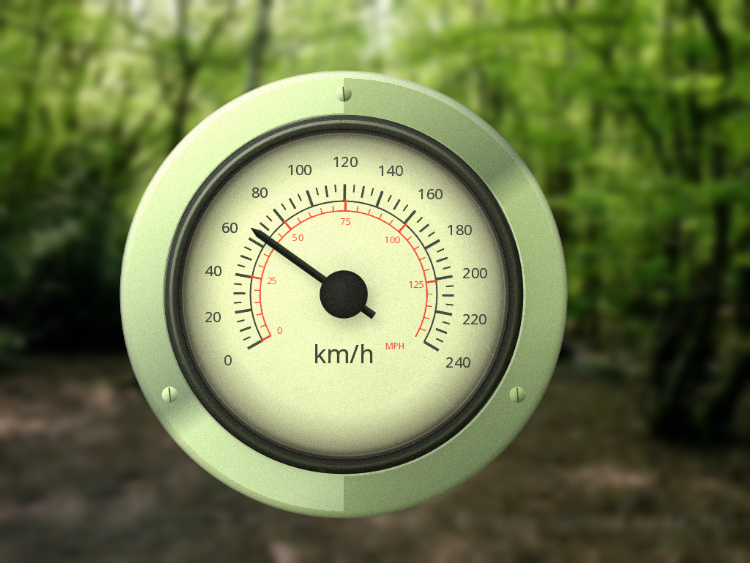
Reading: 65 km/h
